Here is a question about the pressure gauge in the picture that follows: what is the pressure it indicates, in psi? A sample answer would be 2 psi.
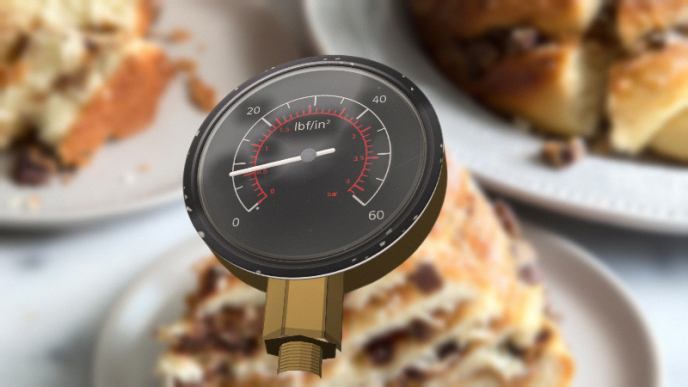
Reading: 7.5 psi
